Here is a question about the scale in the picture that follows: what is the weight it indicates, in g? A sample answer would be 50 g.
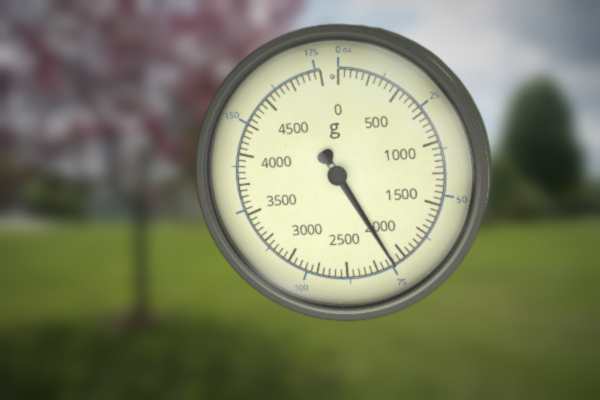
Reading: 2100 g
